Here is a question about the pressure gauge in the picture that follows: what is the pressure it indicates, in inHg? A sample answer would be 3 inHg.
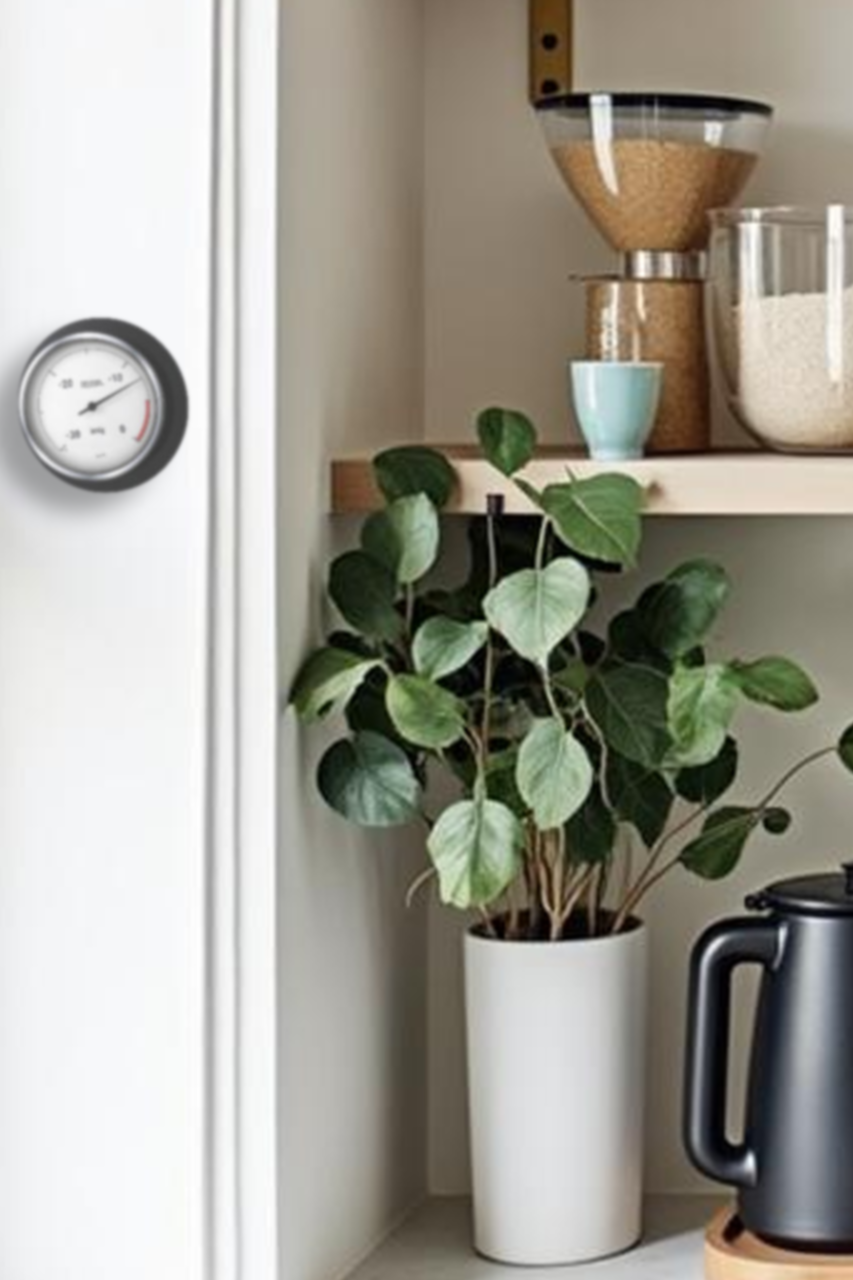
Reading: -7.5 inHg
